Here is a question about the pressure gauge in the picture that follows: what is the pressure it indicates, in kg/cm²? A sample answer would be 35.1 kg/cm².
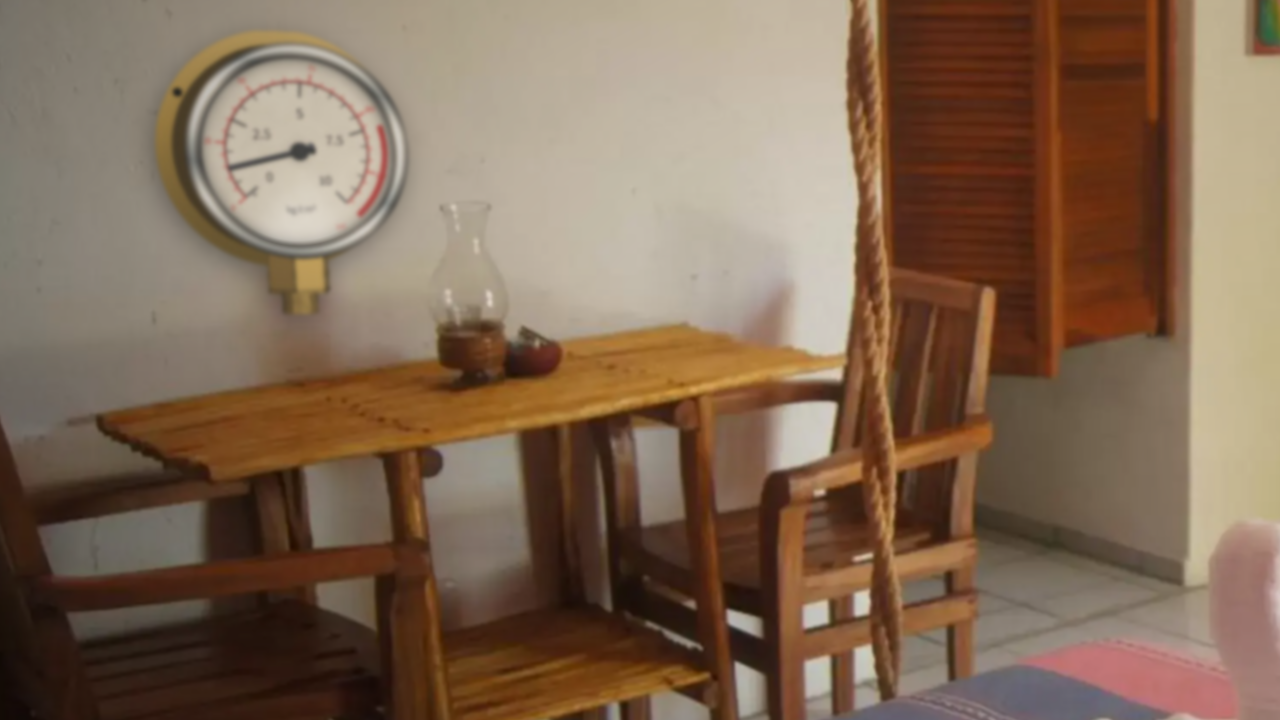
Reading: 1 kg/cm²
